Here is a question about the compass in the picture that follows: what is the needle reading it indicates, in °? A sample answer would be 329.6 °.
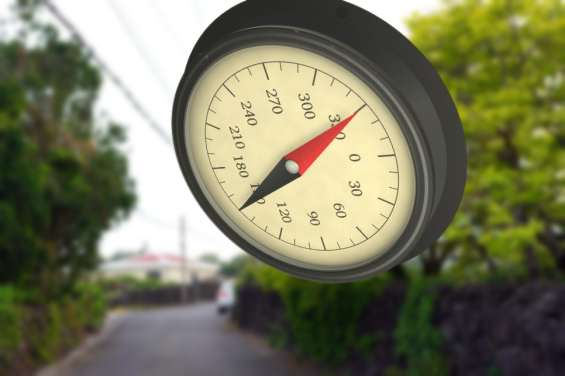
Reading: 330 °
